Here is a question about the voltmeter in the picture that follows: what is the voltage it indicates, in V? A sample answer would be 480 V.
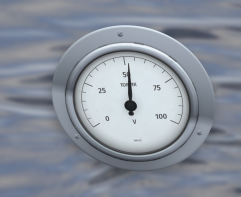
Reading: 52.5 V
